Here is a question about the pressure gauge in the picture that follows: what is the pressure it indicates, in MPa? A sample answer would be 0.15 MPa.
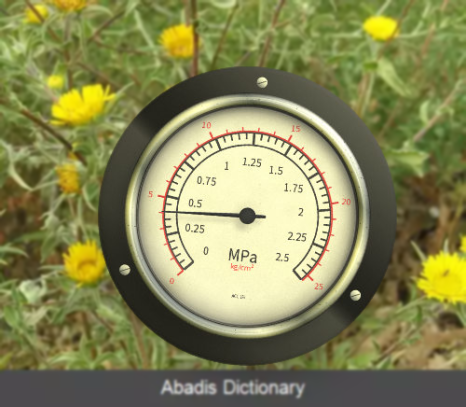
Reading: 0.4 MPa
